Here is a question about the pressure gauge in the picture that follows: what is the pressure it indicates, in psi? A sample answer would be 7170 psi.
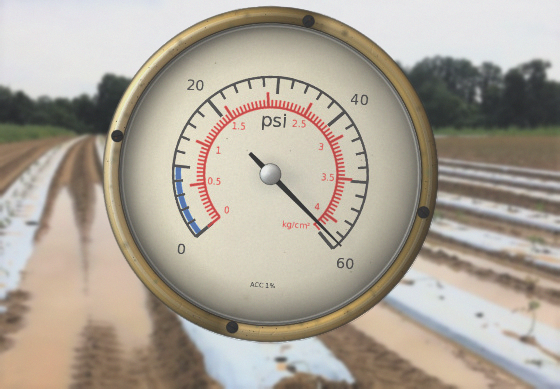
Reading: 59 psi
